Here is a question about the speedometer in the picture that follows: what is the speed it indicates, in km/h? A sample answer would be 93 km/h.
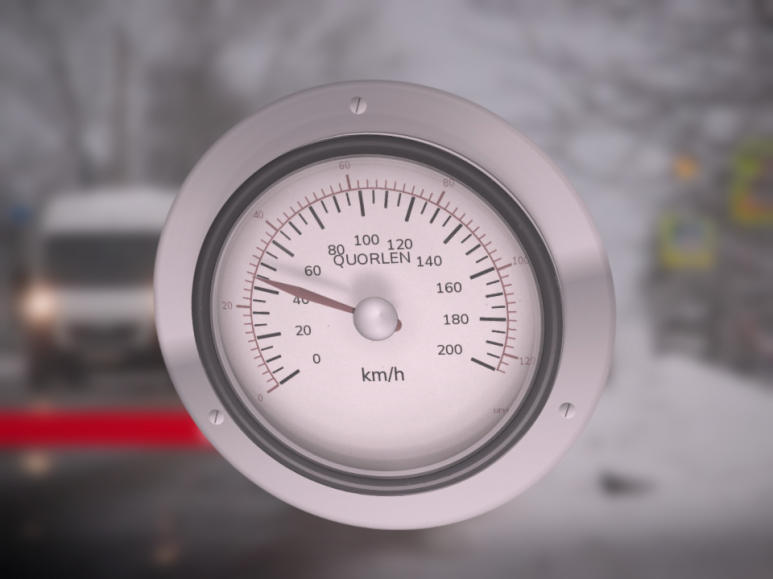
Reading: 45 km/h
